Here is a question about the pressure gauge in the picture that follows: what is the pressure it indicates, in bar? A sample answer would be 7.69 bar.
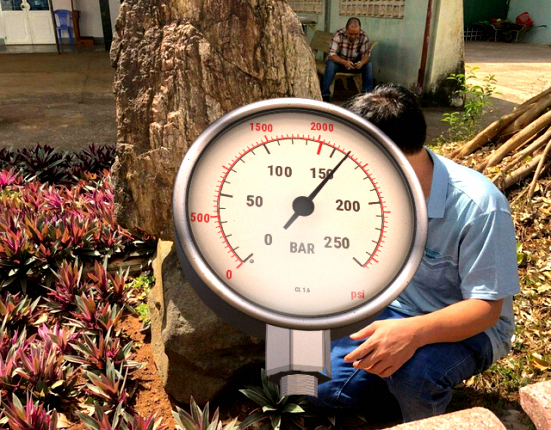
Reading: 160 bar
